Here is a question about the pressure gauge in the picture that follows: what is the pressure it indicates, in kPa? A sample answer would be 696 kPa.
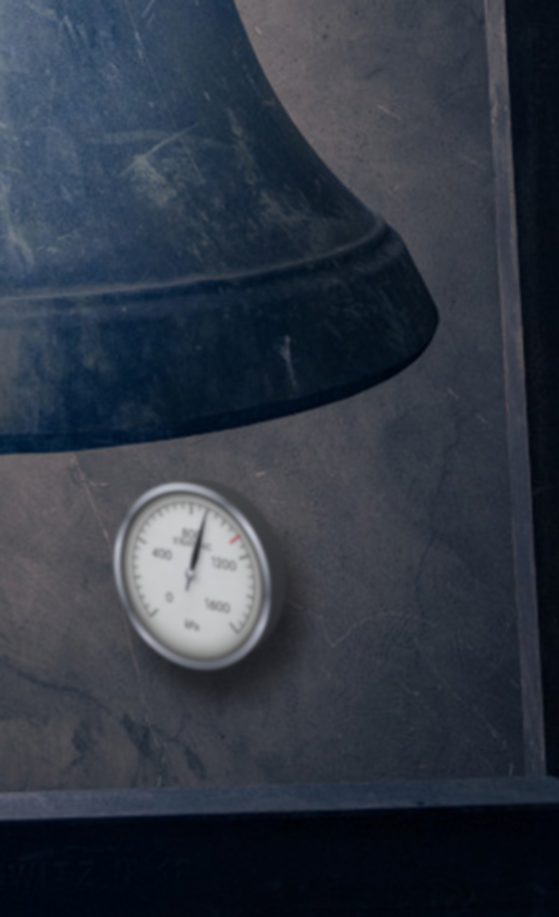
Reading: 900 kPa
